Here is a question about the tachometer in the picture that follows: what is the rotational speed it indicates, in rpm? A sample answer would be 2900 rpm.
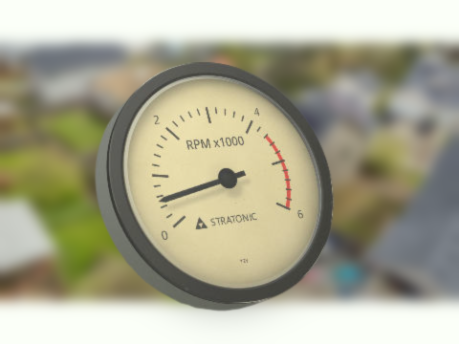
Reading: 500 rpm
